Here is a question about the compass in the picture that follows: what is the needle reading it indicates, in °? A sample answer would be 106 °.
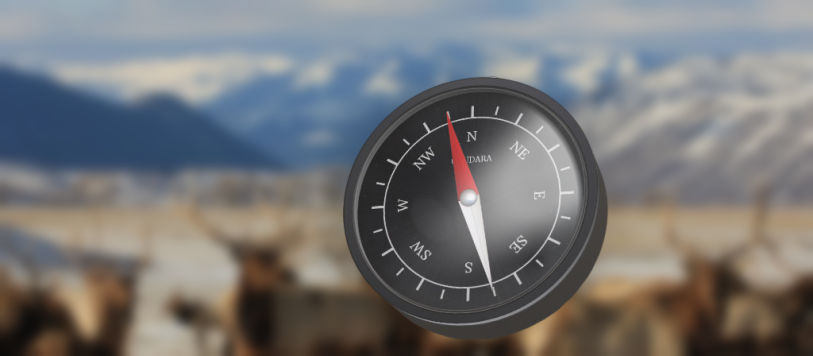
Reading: 345 °
